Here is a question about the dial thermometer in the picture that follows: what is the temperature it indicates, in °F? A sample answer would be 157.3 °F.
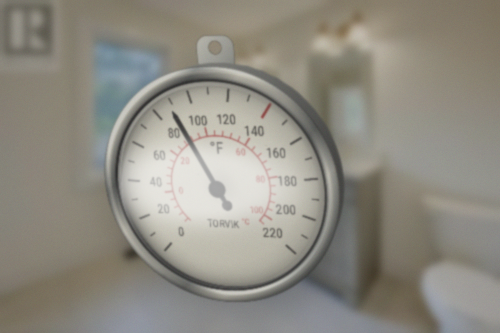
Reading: 90 °F
